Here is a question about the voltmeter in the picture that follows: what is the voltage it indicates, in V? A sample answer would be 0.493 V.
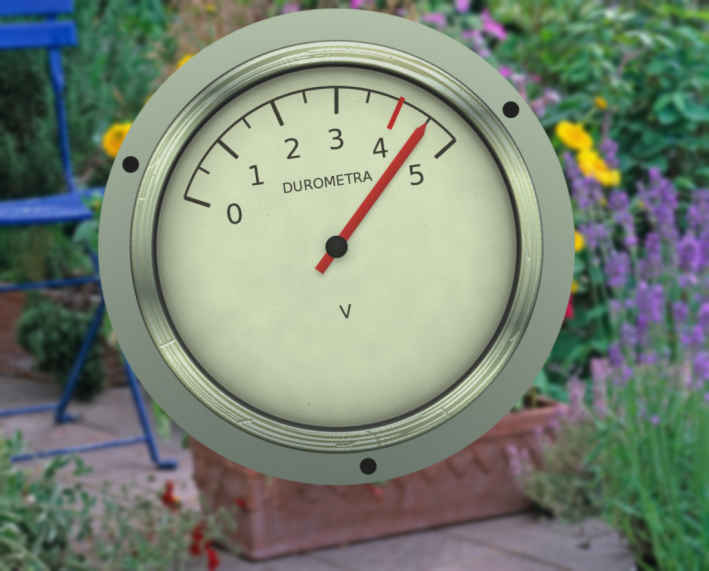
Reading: 4.5 V
